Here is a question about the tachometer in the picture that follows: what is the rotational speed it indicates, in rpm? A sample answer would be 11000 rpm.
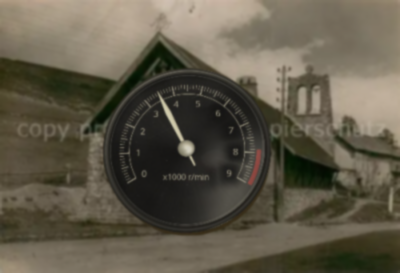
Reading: 3500 rpm
